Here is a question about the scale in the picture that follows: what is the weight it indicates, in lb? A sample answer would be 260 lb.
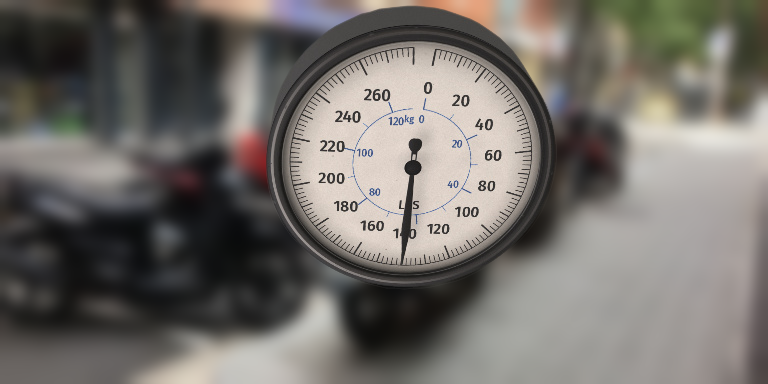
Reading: 140 lb
